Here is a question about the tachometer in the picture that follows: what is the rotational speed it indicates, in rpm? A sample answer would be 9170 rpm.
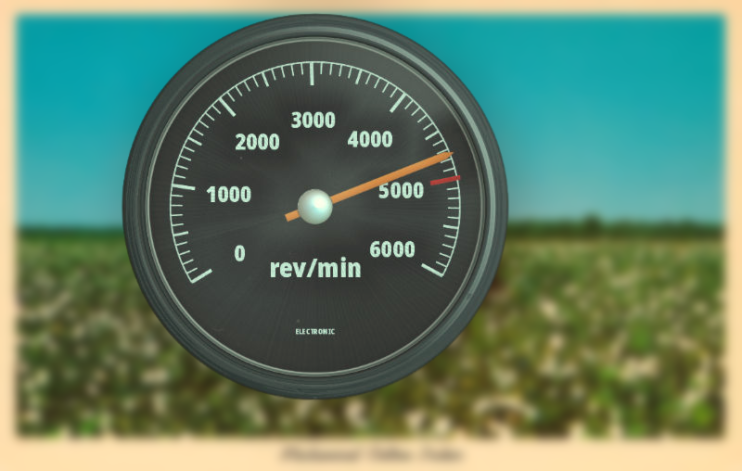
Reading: 4750 rpm
